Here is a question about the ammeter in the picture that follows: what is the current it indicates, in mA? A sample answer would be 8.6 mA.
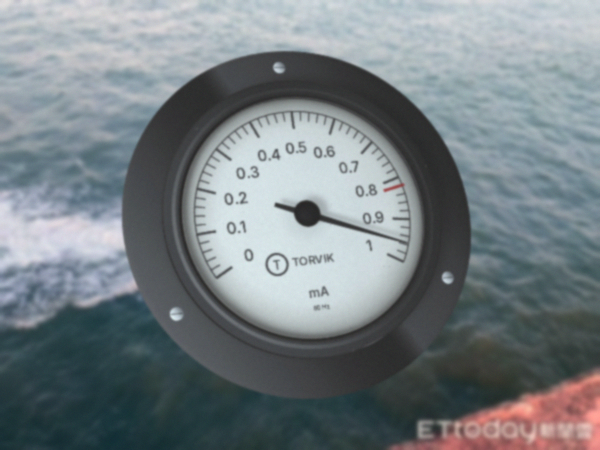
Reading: 0.96 mA
